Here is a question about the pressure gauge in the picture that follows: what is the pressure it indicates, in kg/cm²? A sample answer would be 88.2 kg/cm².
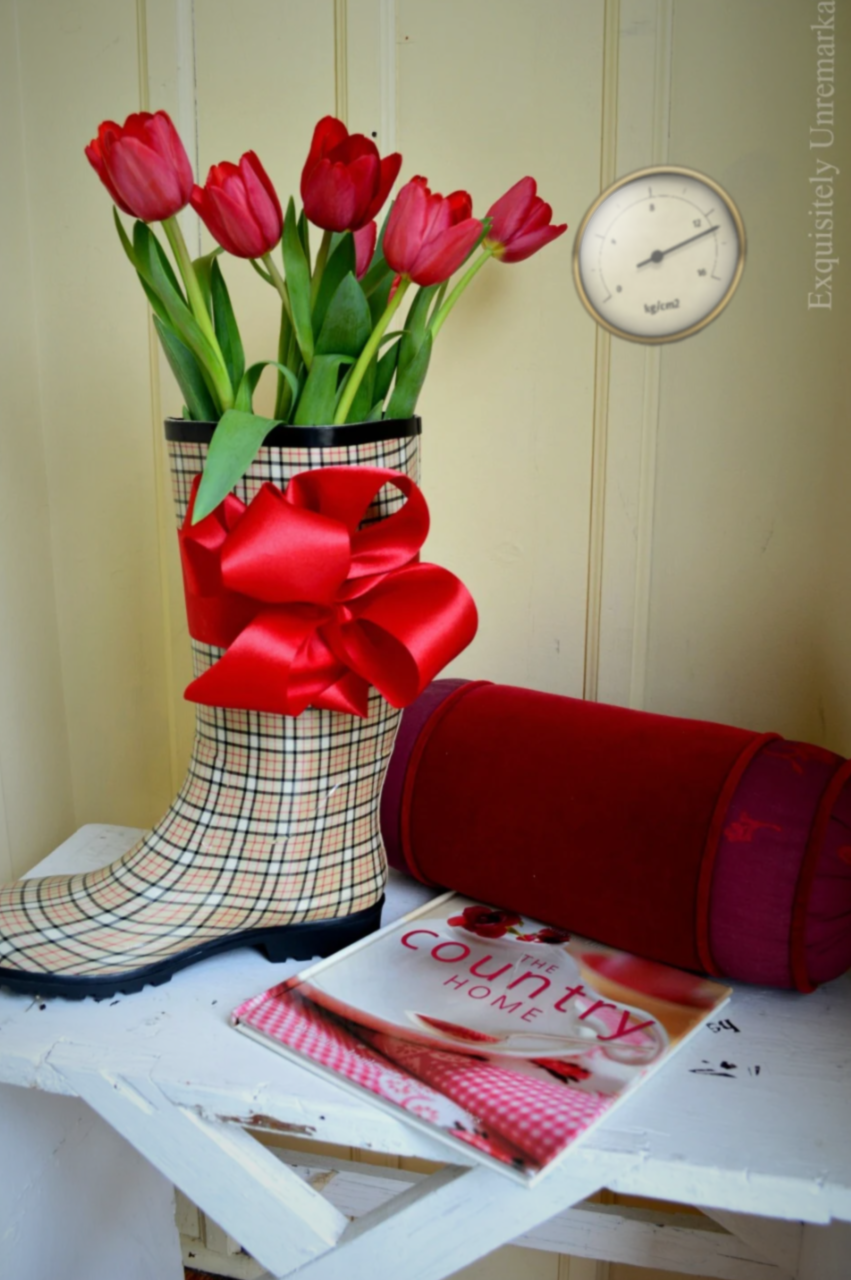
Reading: 13 kg/cm²
